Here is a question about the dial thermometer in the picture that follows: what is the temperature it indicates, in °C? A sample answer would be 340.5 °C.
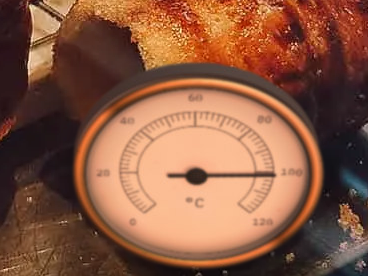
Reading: 100 °C
